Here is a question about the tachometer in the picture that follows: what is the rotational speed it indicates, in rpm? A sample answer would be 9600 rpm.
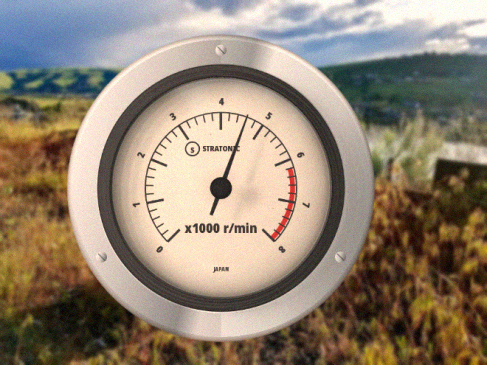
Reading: 4600 rpm
